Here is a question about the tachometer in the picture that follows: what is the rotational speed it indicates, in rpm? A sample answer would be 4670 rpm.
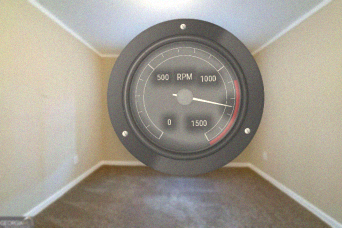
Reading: 1250 rpm
